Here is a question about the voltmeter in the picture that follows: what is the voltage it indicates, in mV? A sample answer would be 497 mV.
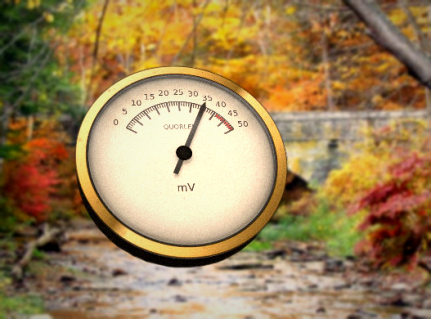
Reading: 35 mV
